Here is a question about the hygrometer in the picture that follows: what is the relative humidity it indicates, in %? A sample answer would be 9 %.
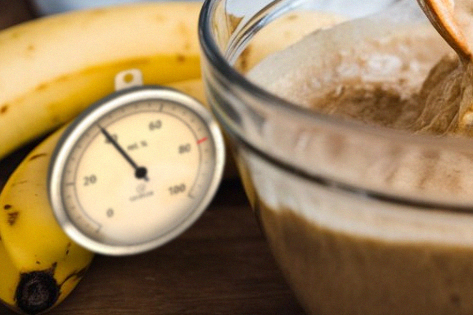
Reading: 40 %
